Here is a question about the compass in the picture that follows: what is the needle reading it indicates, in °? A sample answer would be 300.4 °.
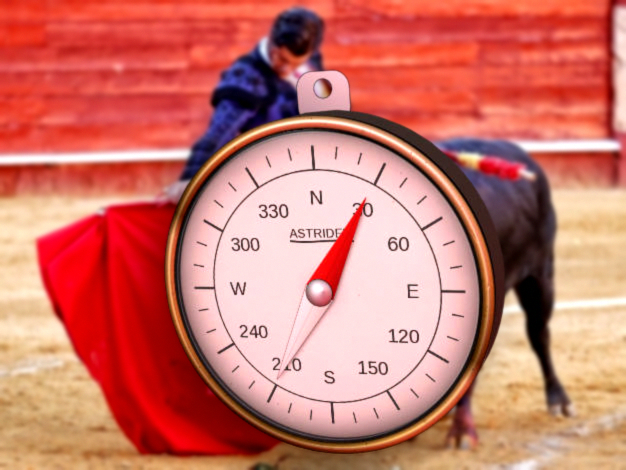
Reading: 30 °
